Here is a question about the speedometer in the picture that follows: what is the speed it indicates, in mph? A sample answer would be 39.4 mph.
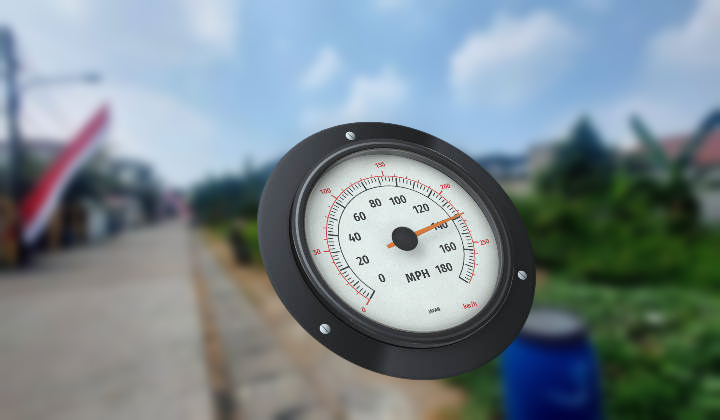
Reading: 140 mph
